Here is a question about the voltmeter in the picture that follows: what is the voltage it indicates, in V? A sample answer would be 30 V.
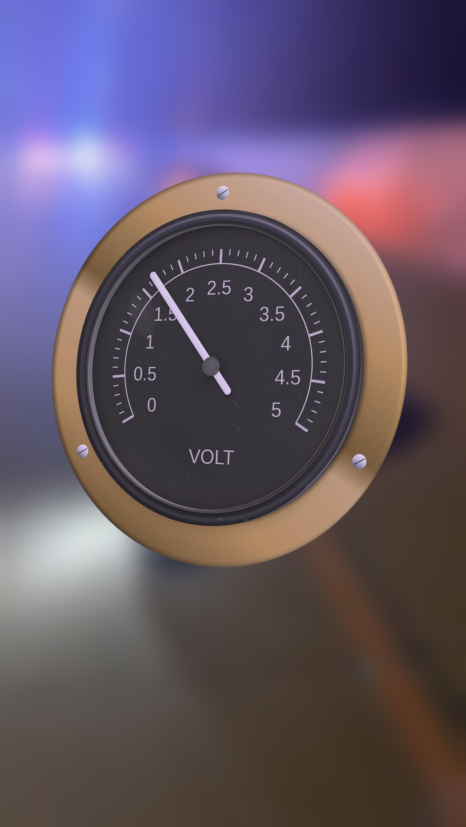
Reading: 1.7 V
